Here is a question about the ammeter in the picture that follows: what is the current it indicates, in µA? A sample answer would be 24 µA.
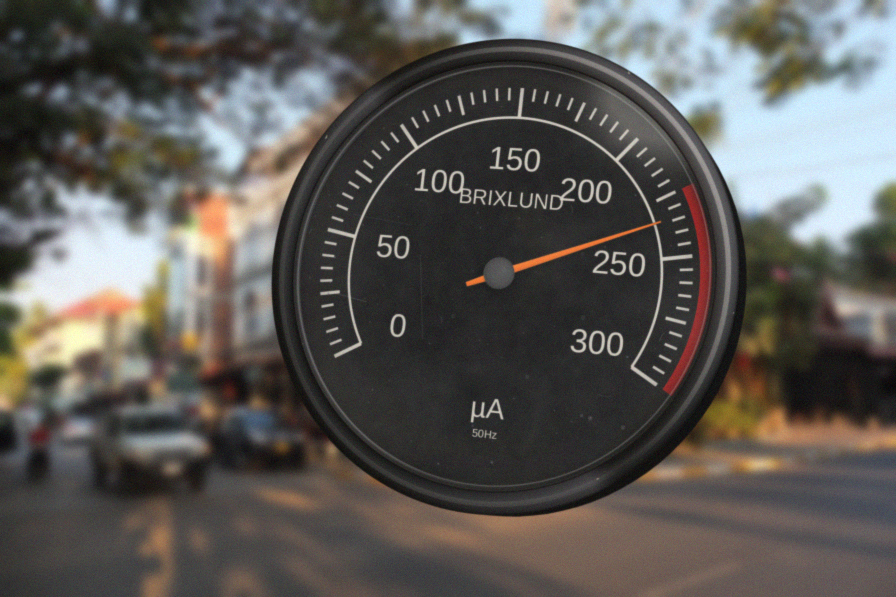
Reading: 235 µA
